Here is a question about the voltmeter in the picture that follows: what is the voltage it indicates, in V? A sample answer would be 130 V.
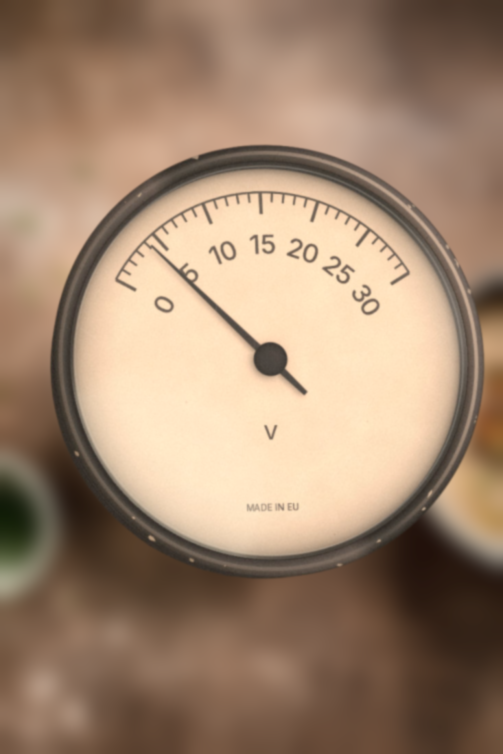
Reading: 4 V
